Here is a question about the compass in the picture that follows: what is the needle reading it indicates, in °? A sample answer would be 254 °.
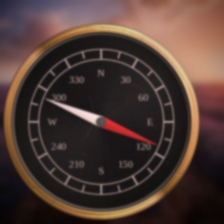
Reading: 112.5 °
